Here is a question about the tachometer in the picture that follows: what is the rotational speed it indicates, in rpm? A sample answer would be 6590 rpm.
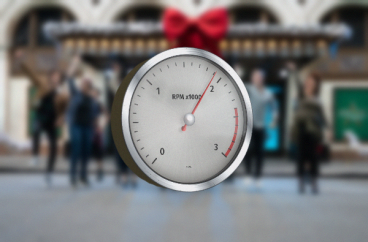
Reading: 1900 rpm
